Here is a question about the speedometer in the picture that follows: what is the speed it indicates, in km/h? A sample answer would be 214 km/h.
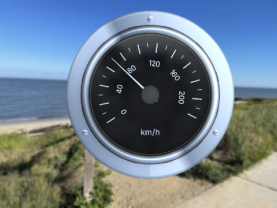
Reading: 70 km/h
